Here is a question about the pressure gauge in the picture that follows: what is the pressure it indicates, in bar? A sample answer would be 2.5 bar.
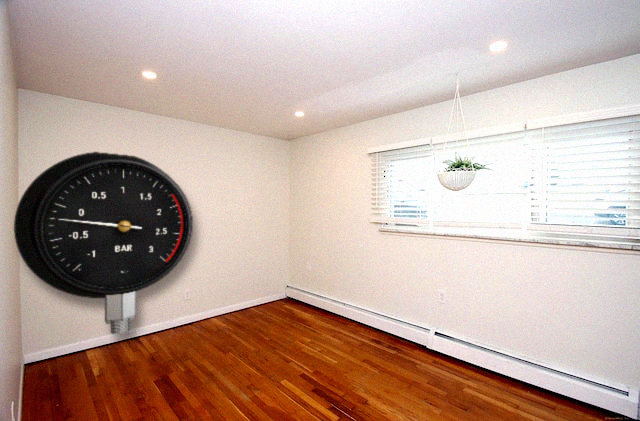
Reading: -0.2 bar
